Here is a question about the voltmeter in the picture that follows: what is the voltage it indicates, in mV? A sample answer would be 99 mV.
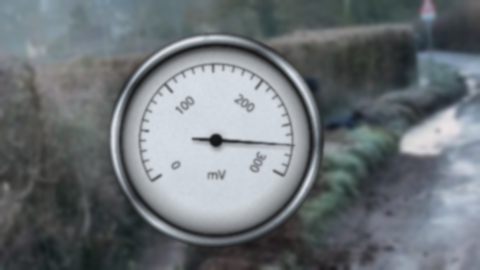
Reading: 270 mV
